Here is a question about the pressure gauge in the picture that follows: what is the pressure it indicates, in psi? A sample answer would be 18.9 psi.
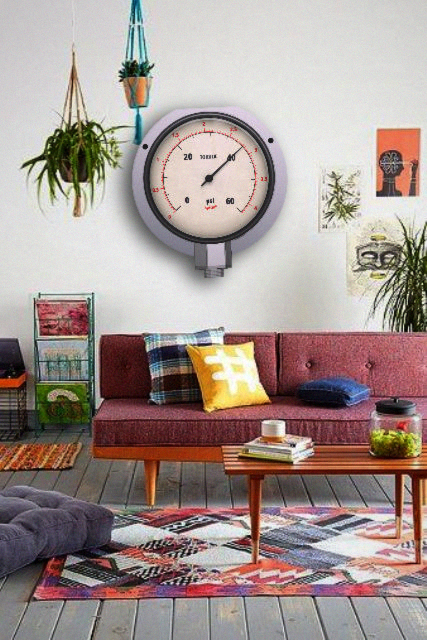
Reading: 40 psi
